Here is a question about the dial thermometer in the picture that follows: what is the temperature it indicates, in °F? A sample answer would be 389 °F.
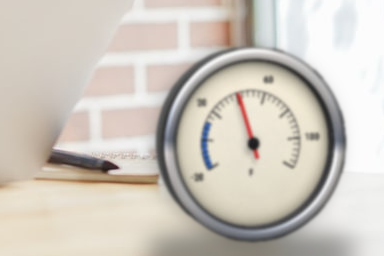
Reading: 40 °F
